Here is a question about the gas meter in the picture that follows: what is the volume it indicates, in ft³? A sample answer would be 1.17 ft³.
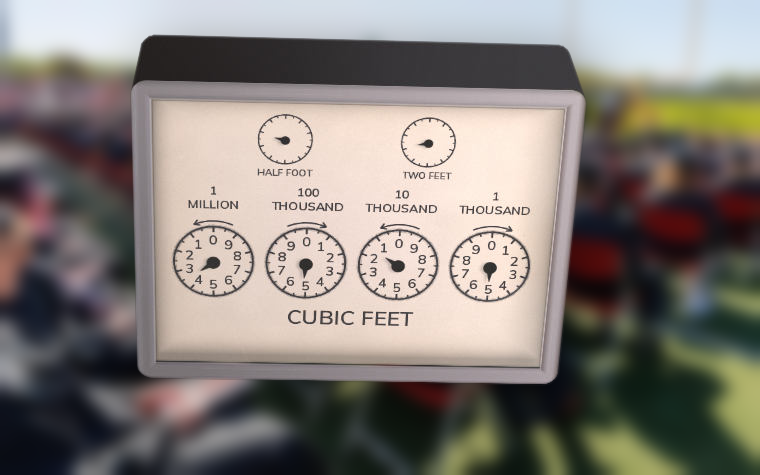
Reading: 351500 ft³
